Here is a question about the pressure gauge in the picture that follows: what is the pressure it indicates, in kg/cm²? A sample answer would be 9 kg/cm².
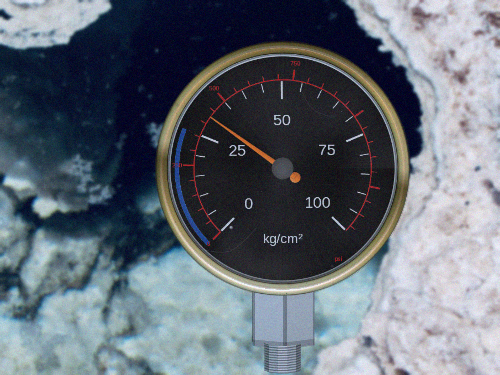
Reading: 30 kg/cm²
